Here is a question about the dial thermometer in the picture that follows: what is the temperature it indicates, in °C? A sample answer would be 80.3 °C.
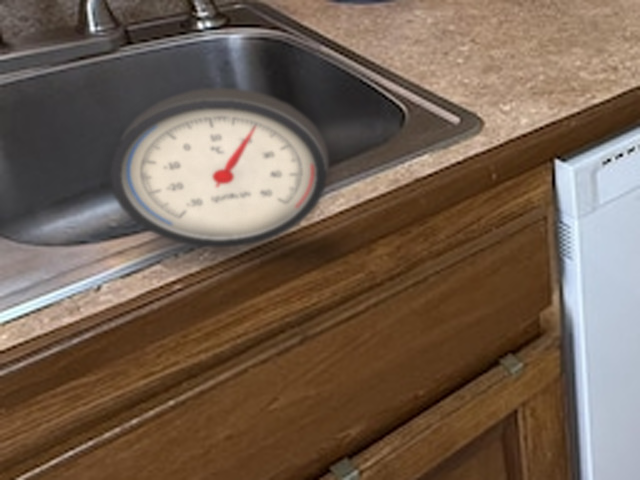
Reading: 20 °C
